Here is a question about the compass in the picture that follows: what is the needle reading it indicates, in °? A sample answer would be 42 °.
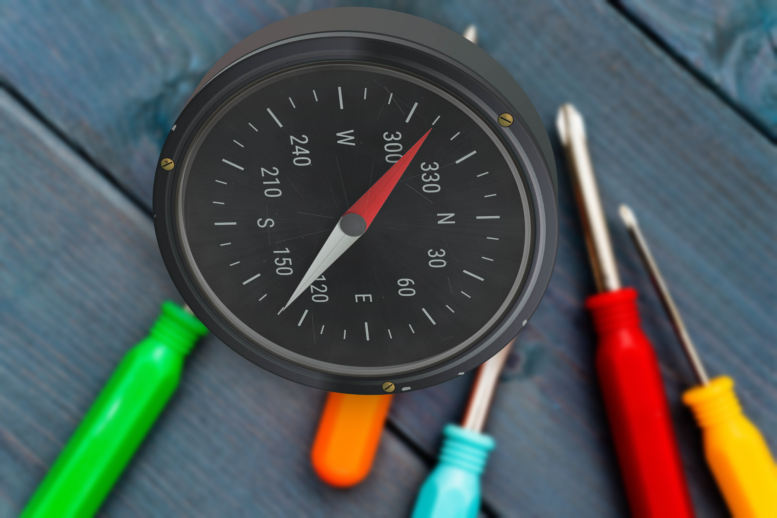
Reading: 310 °
